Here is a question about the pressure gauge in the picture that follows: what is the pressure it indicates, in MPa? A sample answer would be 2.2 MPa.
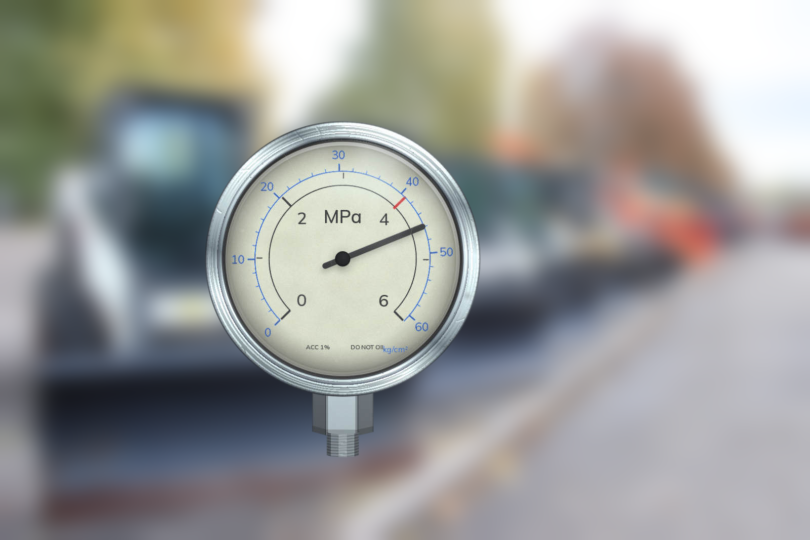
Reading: 4.5 MPa
